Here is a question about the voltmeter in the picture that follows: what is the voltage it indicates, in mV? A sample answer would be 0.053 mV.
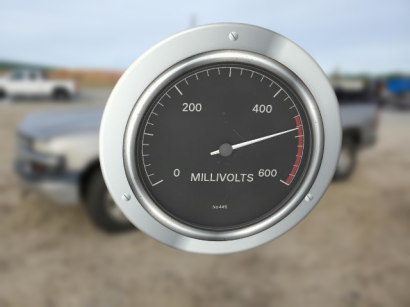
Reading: 480 mV
